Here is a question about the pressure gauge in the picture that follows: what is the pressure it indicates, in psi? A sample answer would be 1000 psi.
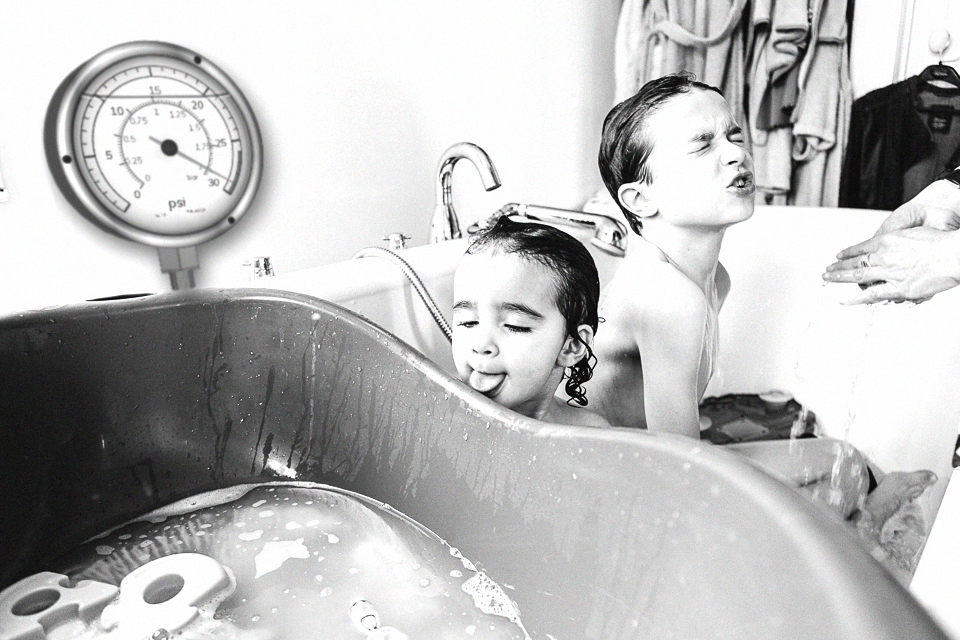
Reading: 29 psi
